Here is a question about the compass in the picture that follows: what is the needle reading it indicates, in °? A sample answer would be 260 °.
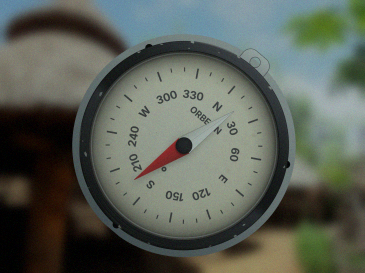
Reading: 195 °
